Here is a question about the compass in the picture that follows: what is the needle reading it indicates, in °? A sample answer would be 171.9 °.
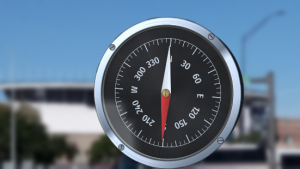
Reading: 180 °
